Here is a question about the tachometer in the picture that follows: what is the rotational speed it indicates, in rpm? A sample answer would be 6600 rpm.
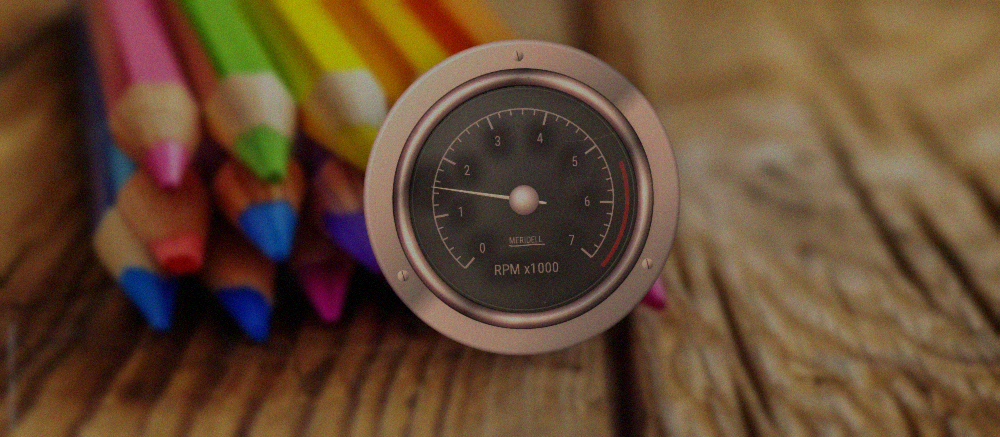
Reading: 1500 rpm
